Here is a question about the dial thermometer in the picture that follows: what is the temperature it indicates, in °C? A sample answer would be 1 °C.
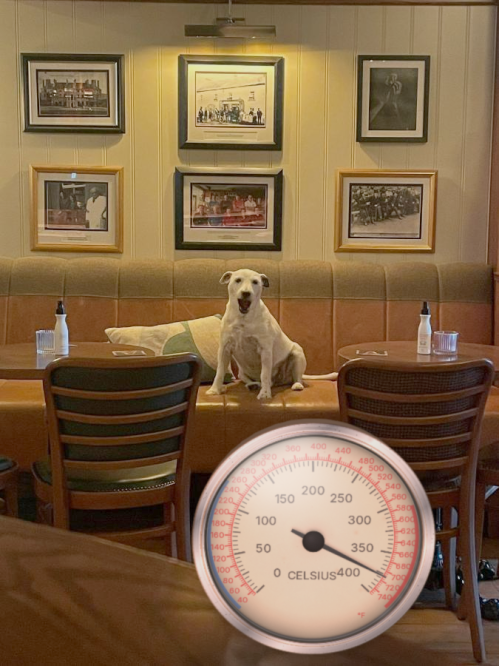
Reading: 375 °C
